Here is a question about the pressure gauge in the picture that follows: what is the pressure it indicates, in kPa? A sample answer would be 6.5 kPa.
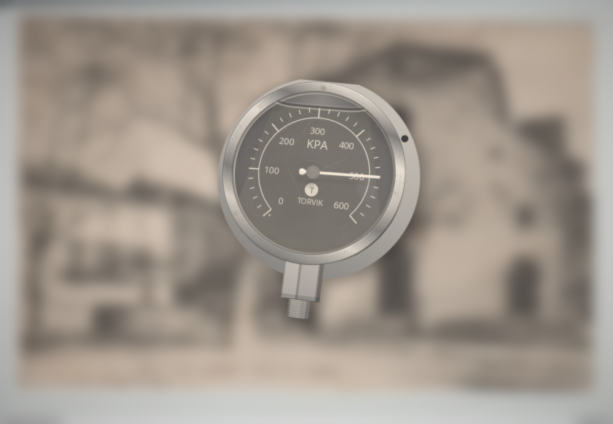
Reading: 500 kPa
